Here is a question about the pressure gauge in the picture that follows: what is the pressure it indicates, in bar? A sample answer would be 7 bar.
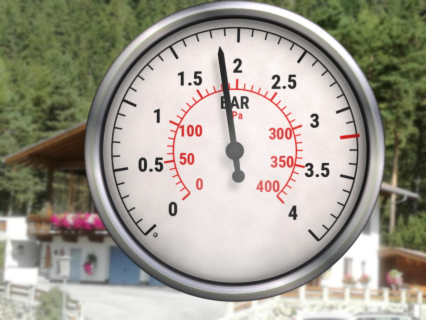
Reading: 1.85 bar
